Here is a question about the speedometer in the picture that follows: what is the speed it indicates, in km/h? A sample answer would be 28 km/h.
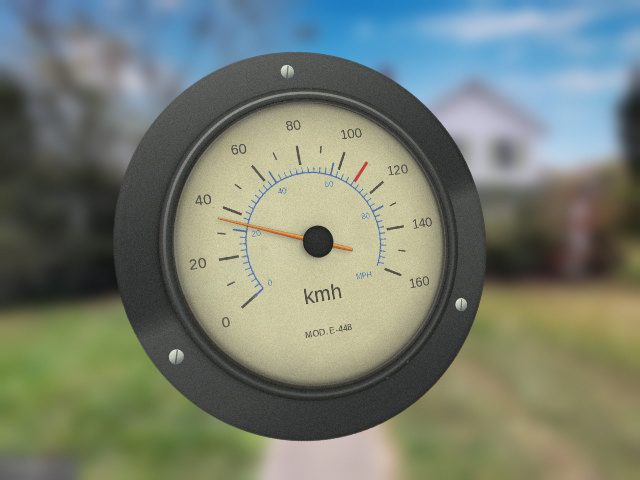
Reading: 35 km/h
